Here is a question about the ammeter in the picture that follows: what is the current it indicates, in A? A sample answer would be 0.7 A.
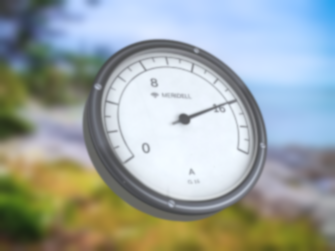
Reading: 16 A
